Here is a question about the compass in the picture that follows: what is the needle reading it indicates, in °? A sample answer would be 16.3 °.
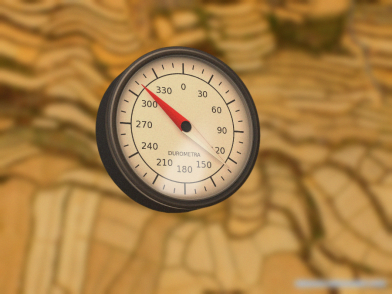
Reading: 310 °
